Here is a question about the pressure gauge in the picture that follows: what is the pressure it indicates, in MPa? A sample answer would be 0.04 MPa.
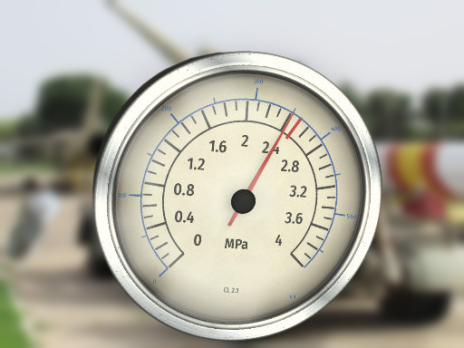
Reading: 2.4 MPa
